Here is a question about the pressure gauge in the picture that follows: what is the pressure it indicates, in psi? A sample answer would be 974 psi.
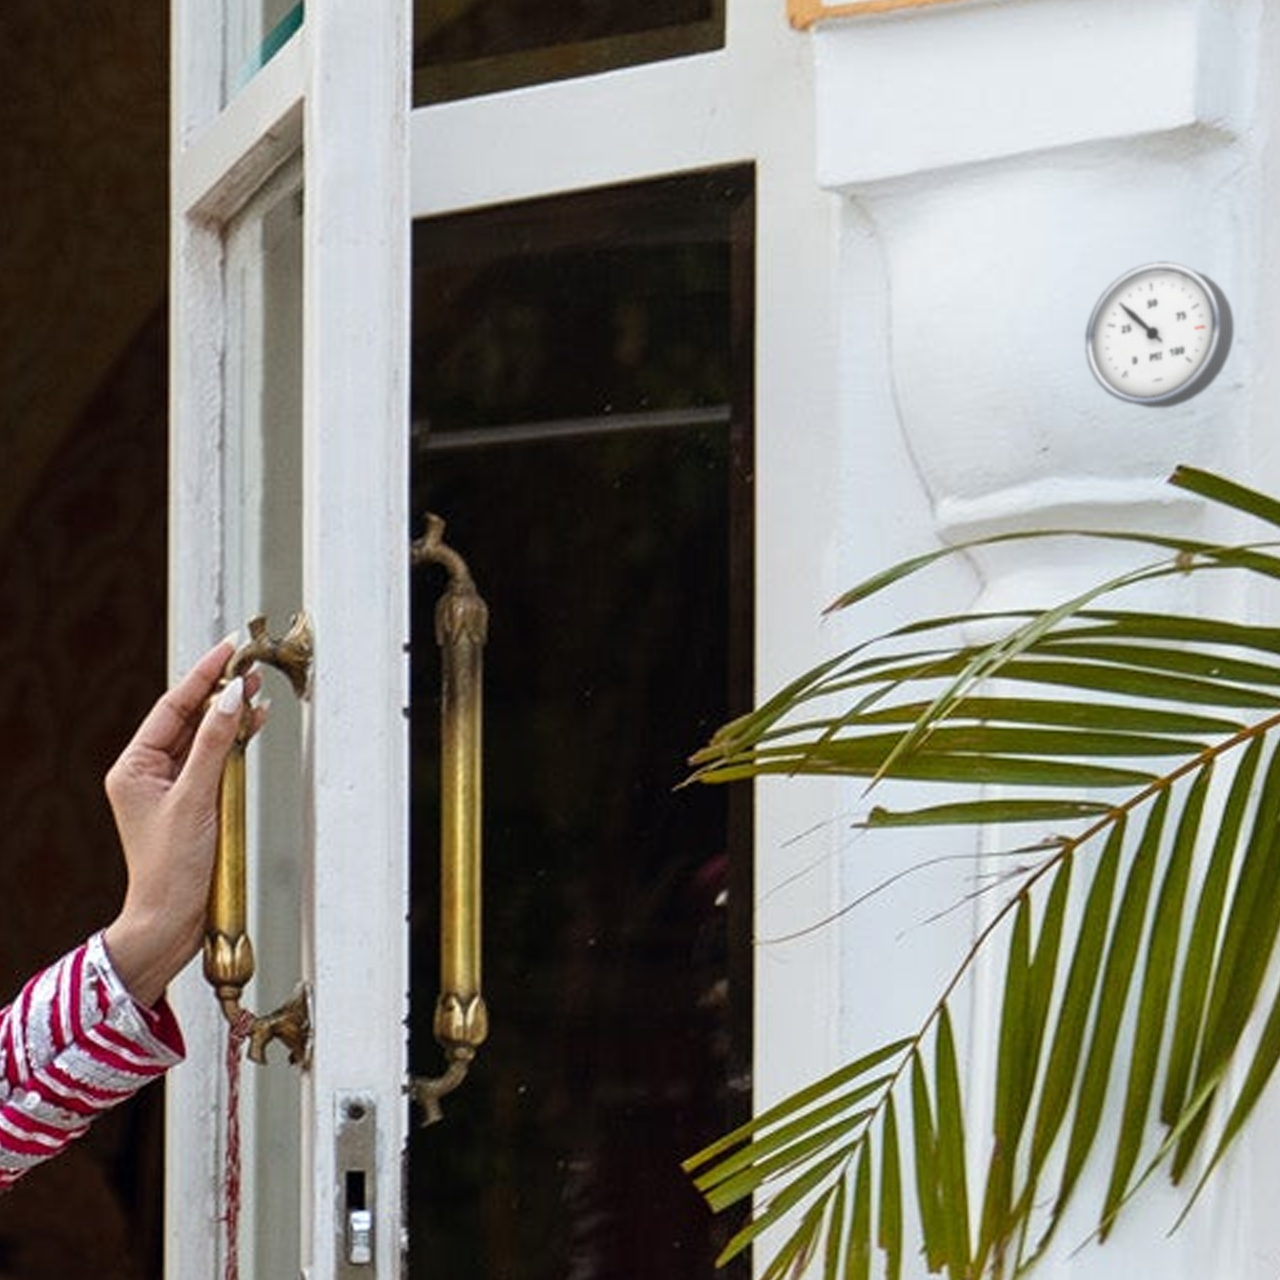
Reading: 35 psi
